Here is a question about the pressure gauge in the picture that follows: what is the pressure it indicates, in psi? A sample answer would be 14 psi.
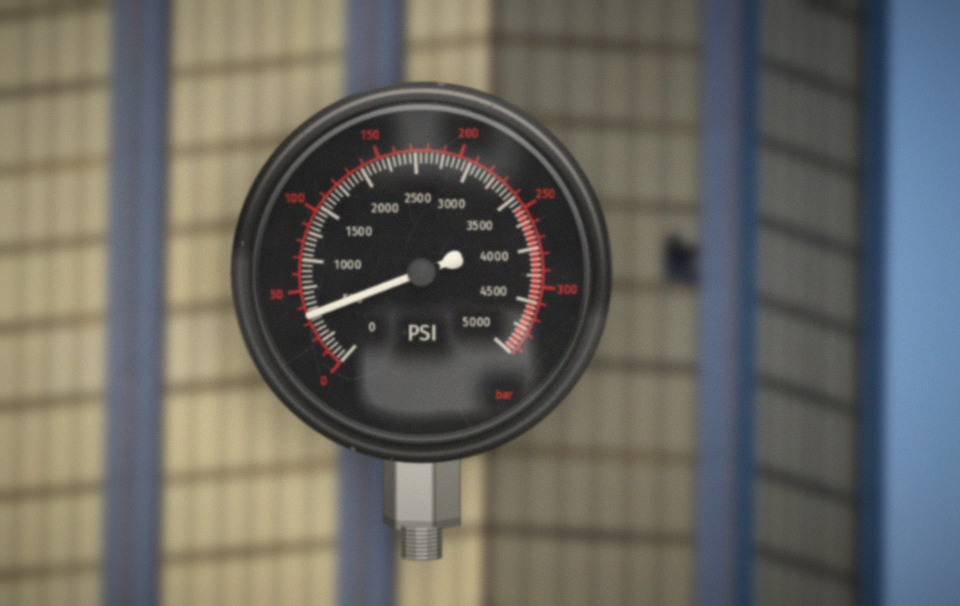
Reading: 500 psi
